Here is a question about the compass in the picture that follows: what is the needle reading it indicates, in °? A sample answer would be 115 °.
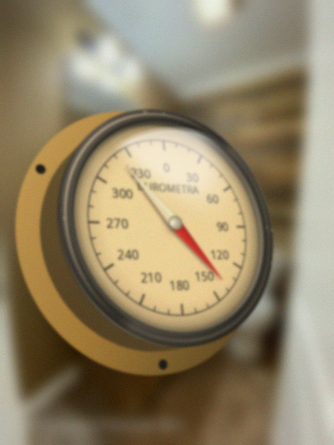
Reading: 140 °
